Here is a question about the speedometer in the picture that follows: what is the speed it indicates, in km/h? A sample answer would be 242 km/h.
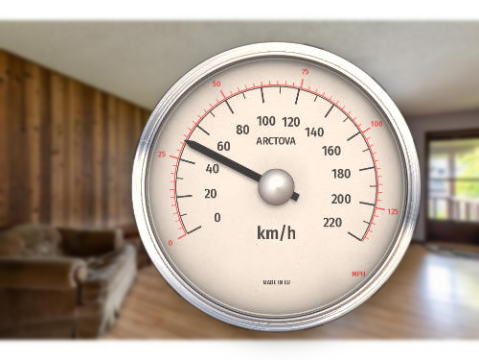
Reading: 50 km/h
